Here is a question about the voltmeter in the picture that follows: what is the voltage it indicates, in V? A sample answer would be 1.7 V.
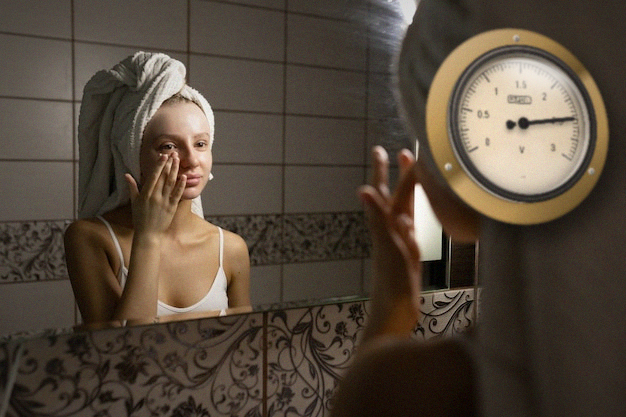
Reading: 2.5 V
